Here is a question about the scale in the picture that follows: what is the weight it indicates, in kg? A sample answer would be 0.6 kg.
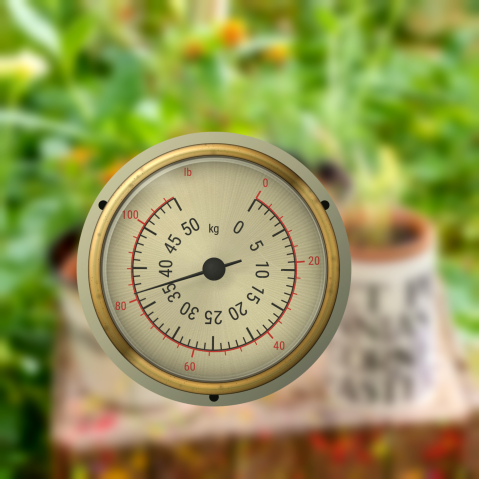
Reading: 37 kg
